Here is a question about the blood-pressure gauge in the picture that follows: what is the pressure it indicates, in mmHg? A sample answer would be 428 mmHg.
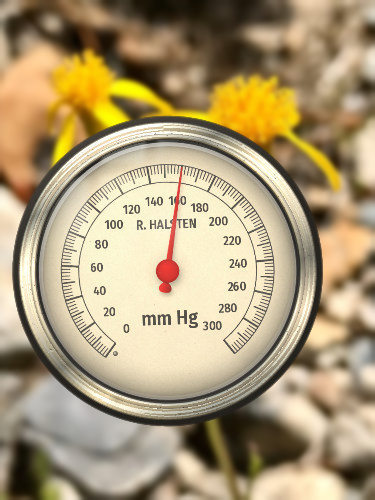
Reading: 160 mmHg
